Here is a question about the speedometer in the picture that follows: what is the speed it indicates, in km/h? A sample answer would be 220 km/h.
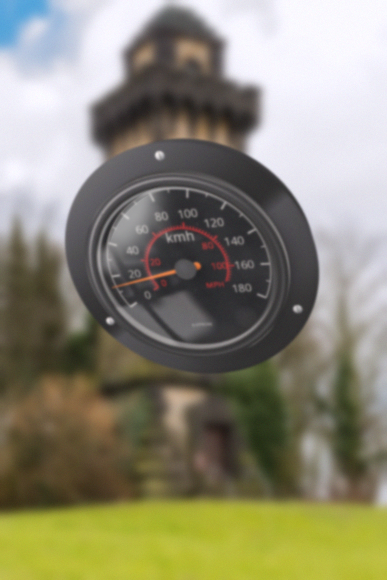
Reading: 15 km/h
